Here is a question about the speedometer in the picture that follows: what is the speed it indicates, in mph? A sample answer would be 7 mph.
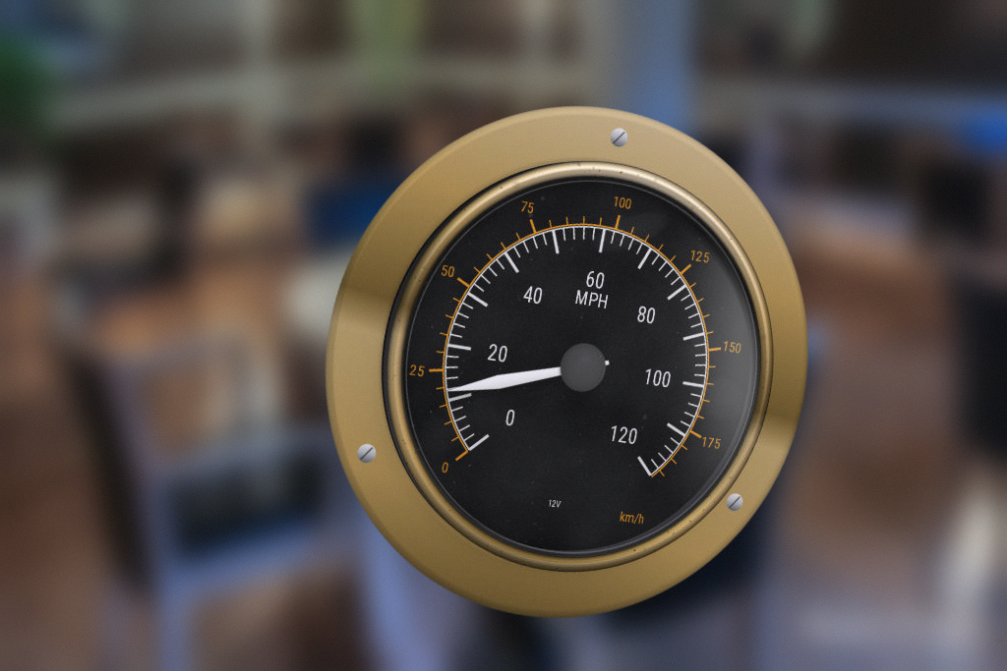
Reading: 12 mph
